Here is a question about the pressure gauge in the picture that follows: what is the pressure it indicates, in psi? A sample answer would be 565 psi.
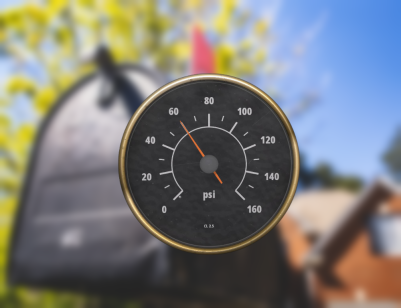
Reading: 60 psi
